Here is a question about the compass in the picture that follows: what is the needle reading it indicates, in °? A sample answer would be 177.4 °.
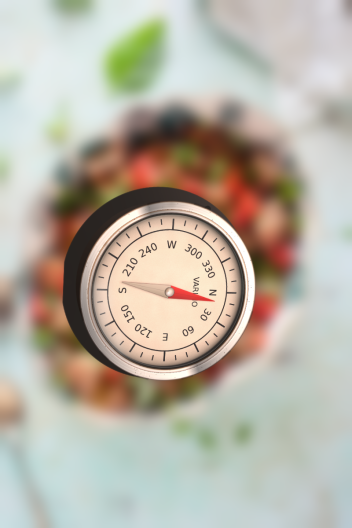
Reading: 10 °
